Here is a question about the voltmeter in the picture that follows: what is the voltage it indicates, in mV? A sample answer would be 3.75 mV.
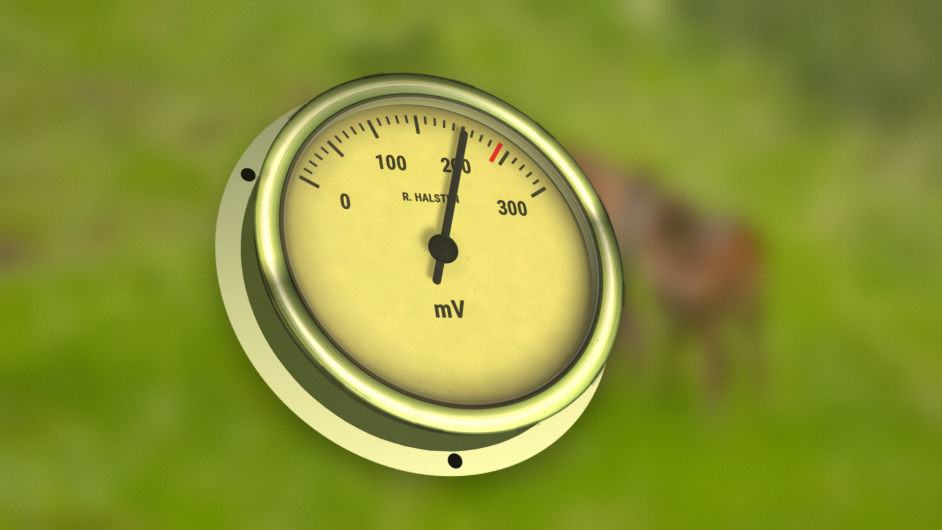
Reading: 200 mV
